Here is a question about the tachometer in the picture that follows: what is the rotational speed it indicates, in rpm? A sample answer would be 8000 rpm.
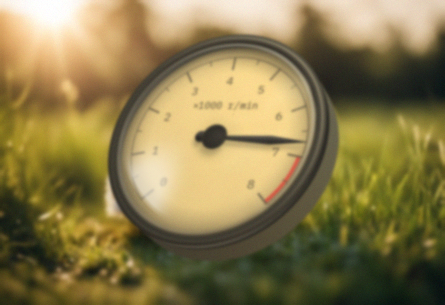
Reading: 6750 rpm
